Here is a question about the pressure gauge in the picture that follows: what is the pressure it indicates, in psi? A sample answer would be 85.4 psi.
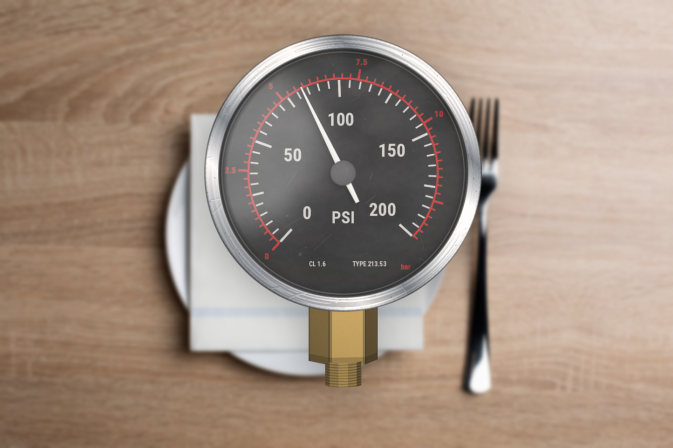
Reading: 82.5 psi
